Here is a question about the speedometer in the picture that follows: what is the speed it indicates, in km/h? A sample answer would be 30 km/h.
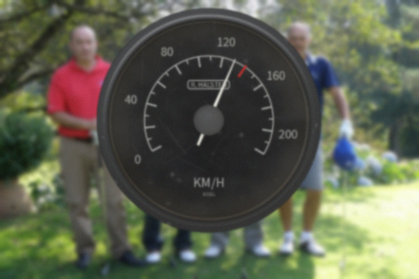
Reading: 130 km/h
